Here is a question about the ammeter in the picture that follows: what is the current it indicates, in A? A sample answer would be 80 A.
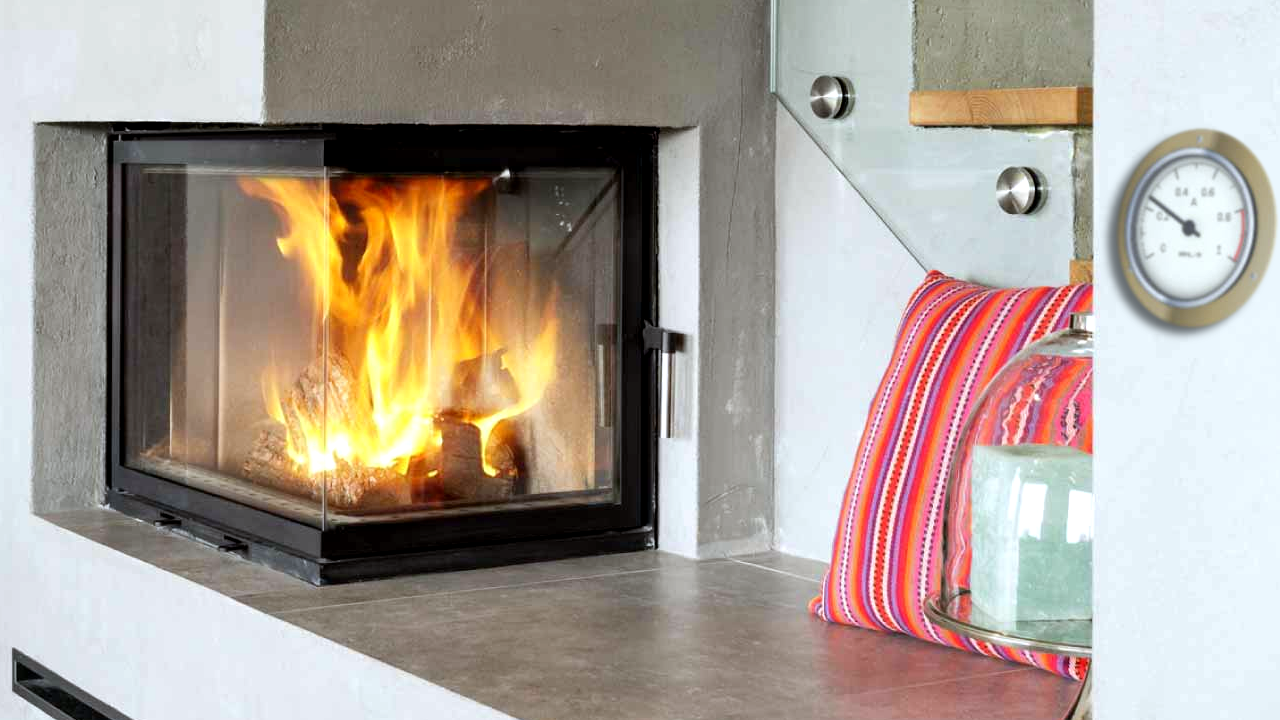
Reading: 0.25 A
